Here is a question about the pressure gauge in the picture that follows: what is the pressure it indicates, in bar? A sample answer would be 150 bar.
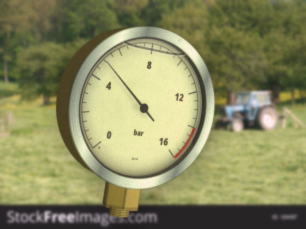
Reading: 5 bar
